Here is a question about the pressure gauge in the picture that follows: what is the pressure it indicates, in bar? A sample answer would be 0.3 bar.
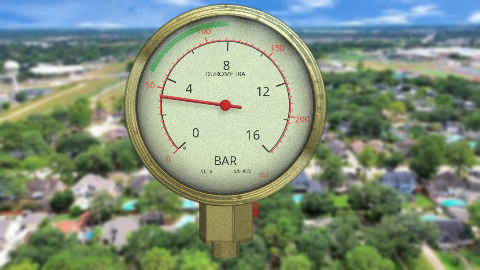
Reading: 3 bar
